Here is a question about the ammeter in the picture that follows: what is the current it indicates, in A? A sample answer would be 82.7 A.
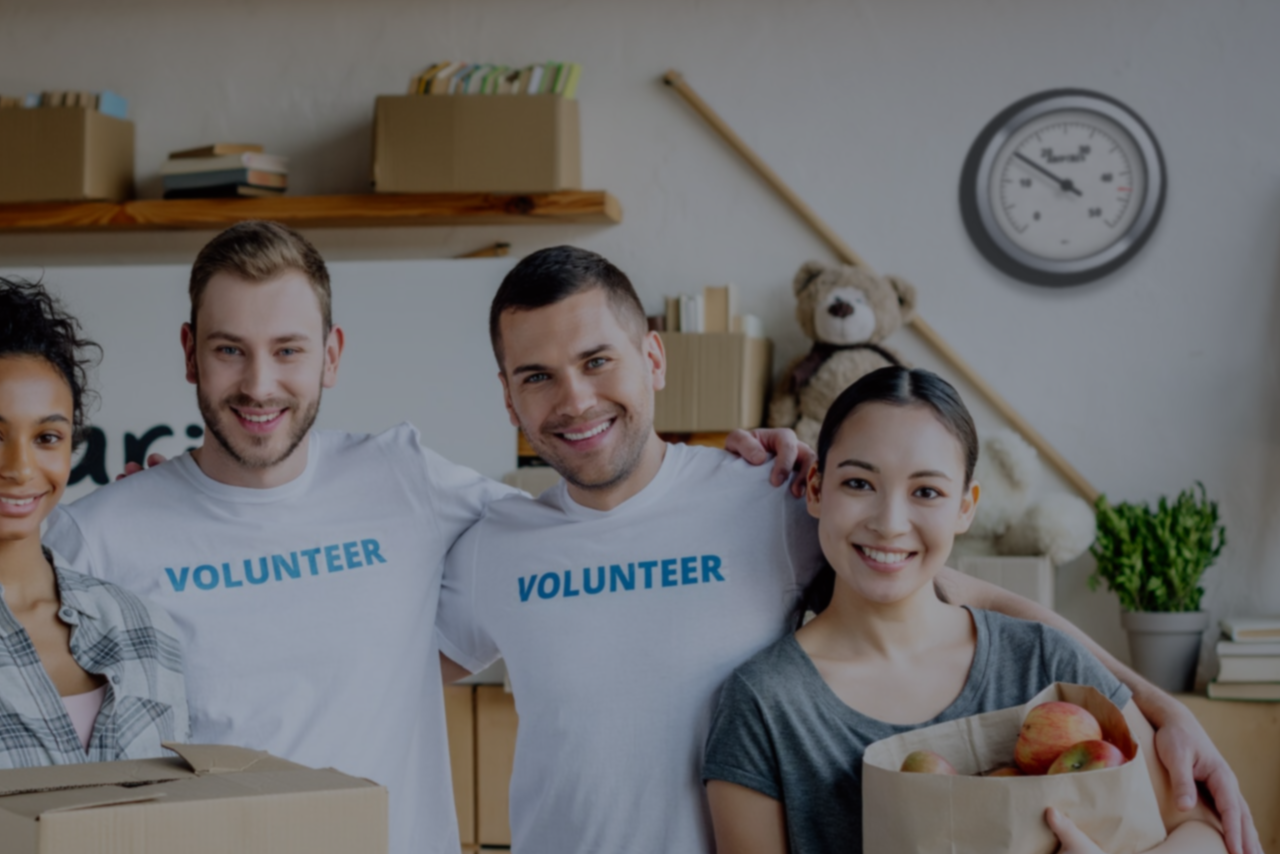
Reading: 15 A
